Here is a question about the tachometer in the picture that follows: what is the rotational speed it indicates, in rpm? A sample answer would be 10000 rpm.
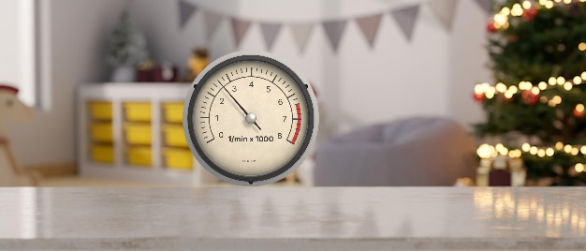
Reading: 2600 rpm
